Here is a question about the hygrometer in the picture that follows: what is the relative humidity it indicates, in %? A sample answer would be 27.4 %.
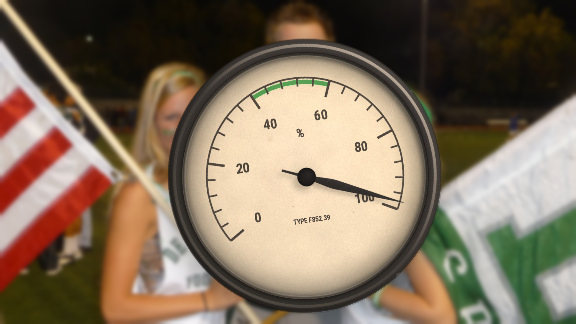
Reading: 98 %
